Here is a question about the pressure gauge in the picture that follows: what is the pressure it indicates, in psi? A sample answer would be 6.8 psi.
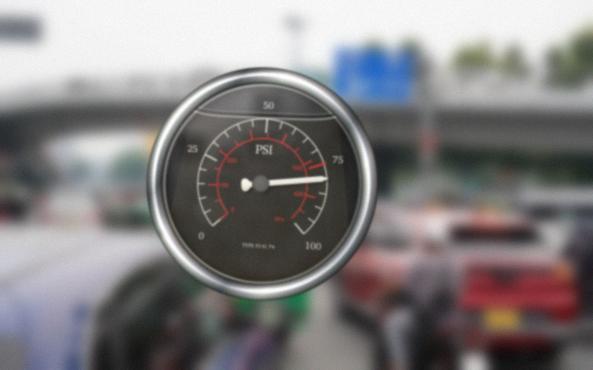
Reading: 80 psi
